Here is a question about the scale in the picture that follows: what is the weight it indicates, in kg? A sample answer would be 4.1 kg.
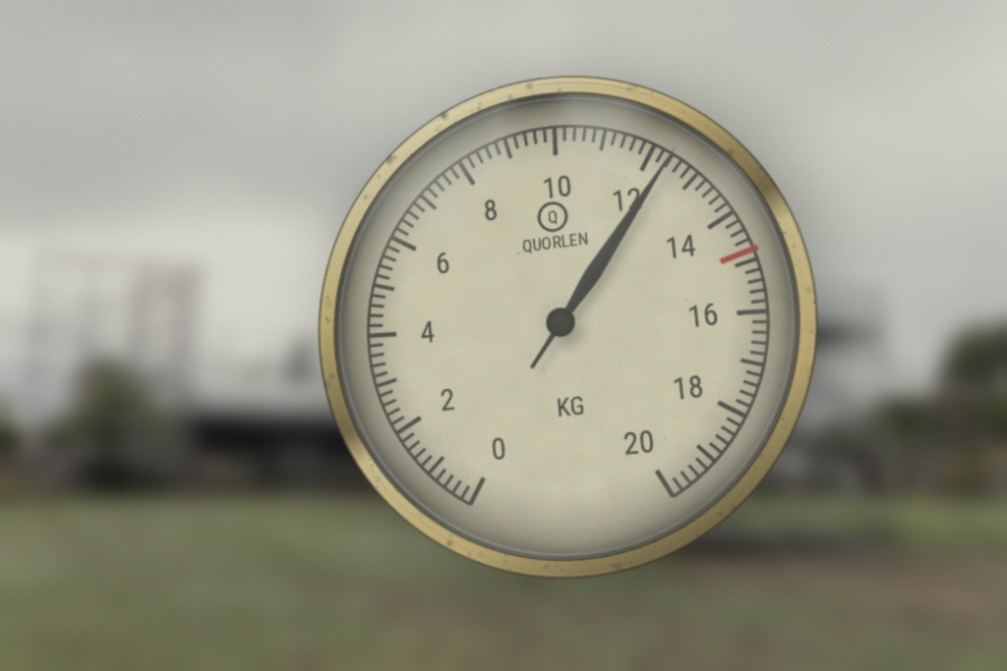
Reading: 12.4 kg
